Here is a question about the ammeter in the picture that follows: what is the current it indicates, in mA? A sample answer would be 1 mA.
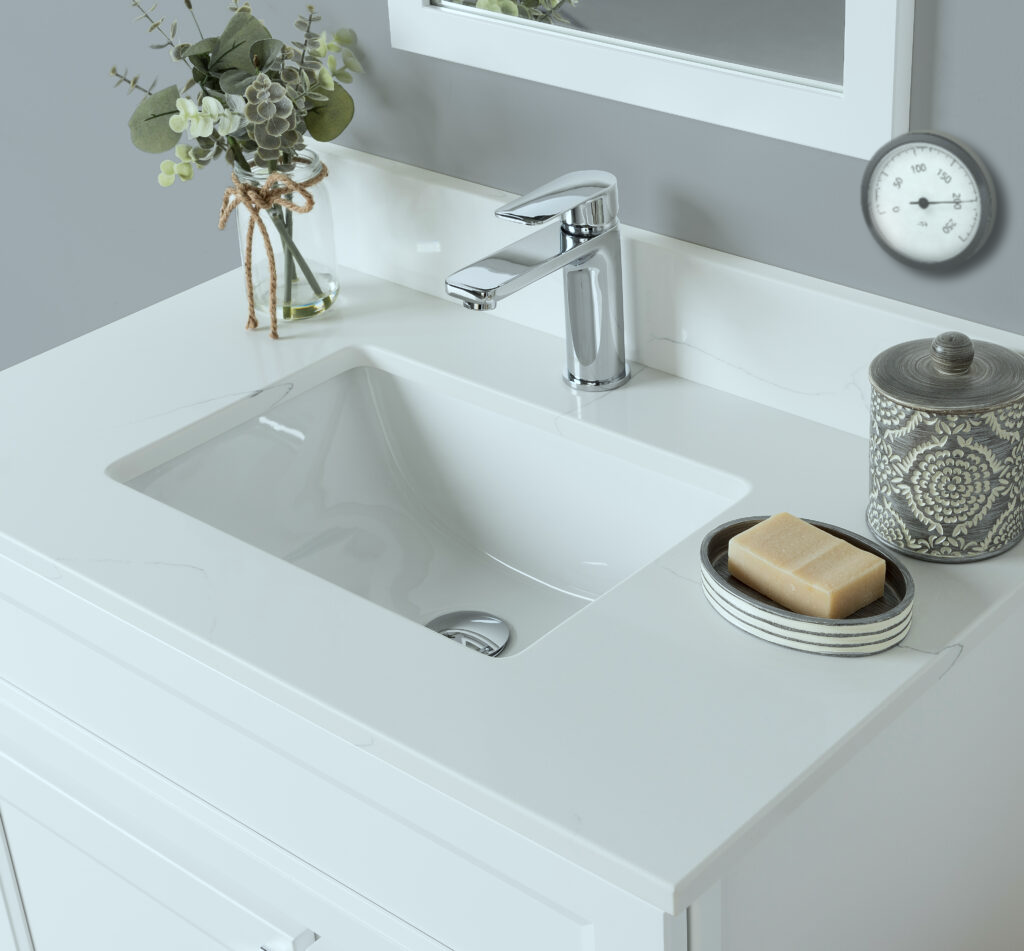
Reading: 200 mA
